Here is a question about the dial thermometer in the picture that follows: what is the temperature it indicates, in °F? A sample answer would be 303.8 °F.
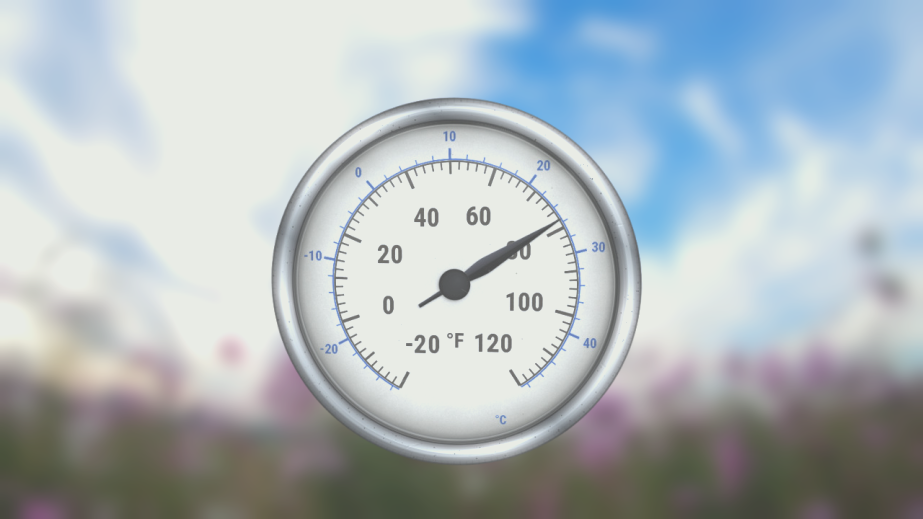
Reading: 78 °F
